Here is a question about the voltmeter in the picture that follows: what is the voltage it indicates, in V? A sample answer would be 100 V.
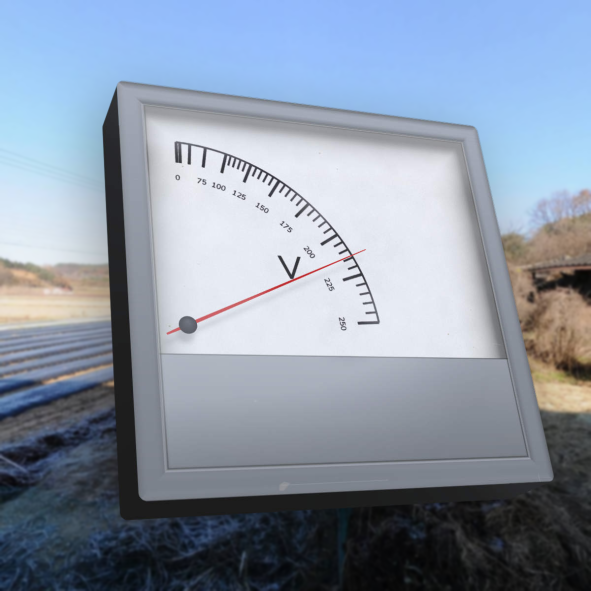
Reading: 215 V
